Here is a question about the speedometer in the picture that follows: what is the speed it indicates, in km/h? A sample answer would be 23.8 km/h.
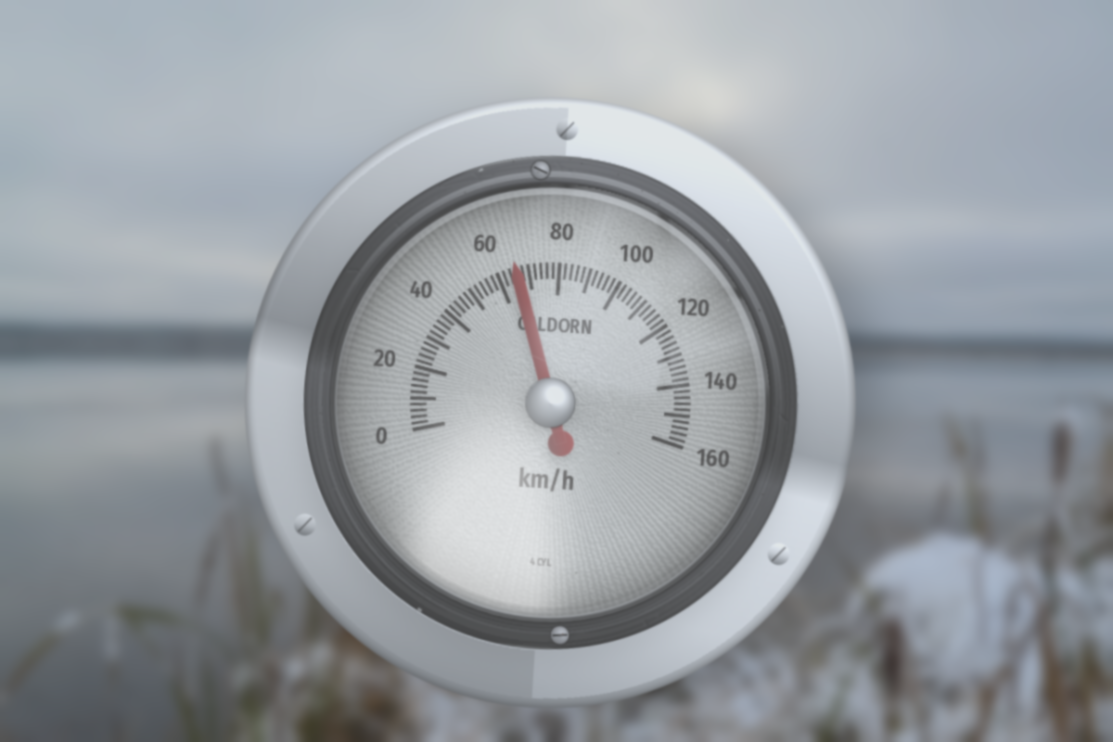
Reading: 66 km/h
